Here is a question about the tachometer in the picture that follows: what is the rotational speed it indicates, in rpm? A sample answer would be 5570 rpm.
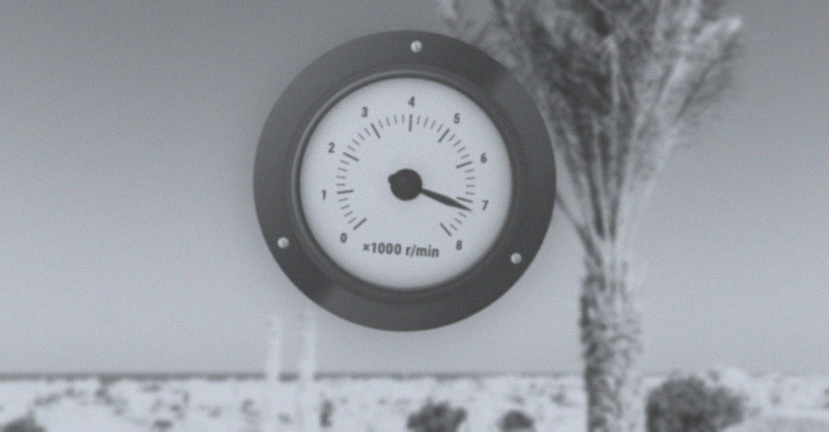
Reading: 7200 rpm
